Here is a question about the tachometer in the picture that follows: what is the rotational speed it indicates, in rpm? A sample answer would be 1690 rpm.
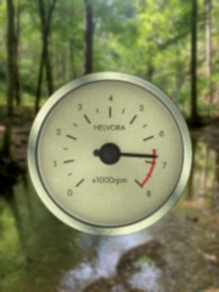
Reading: 6750 rpm
